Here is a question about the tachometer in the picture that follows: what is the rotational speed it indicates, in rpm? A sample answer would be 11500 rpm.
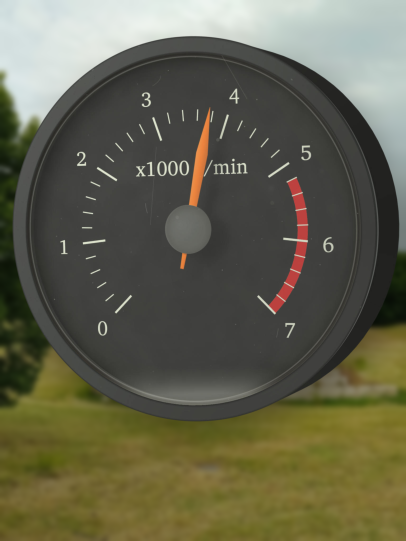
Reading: 3800 rpm
